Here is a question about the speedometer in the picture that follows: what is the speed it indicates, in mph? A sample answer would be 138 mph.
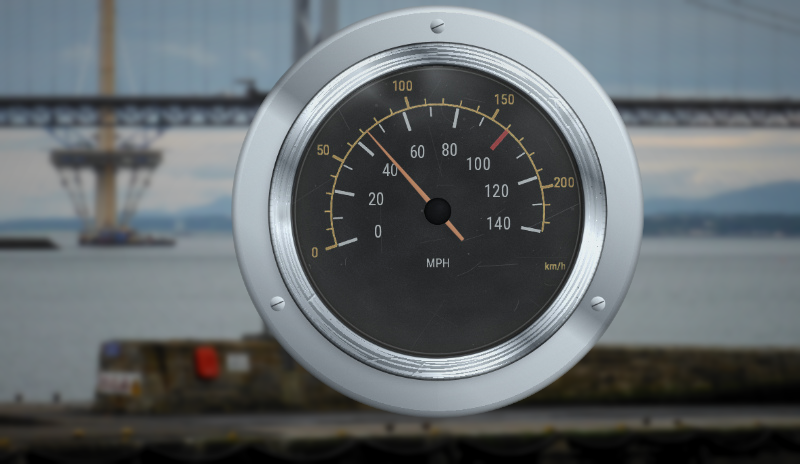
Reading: 45 mph
